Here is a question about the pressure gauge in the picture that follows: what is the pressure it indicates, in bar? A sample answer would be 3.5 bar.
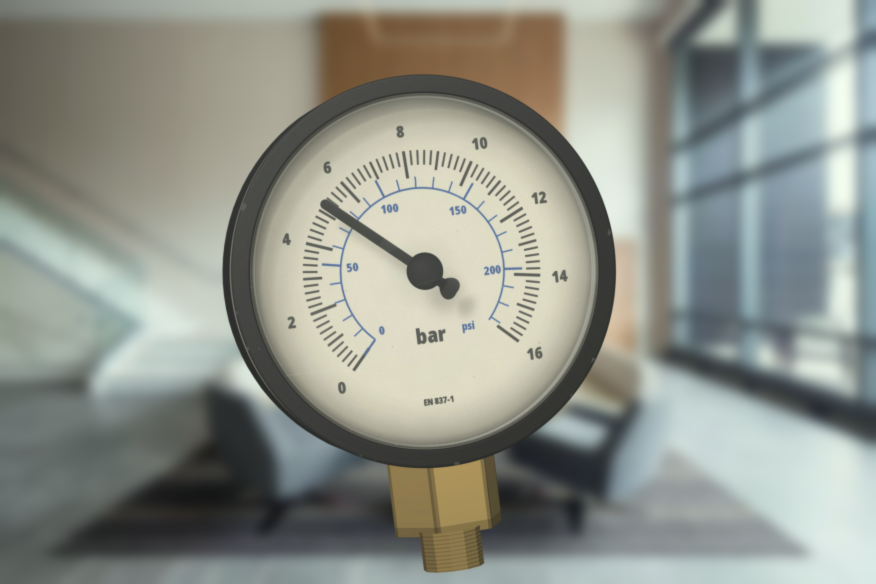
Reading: 5.2 bar
